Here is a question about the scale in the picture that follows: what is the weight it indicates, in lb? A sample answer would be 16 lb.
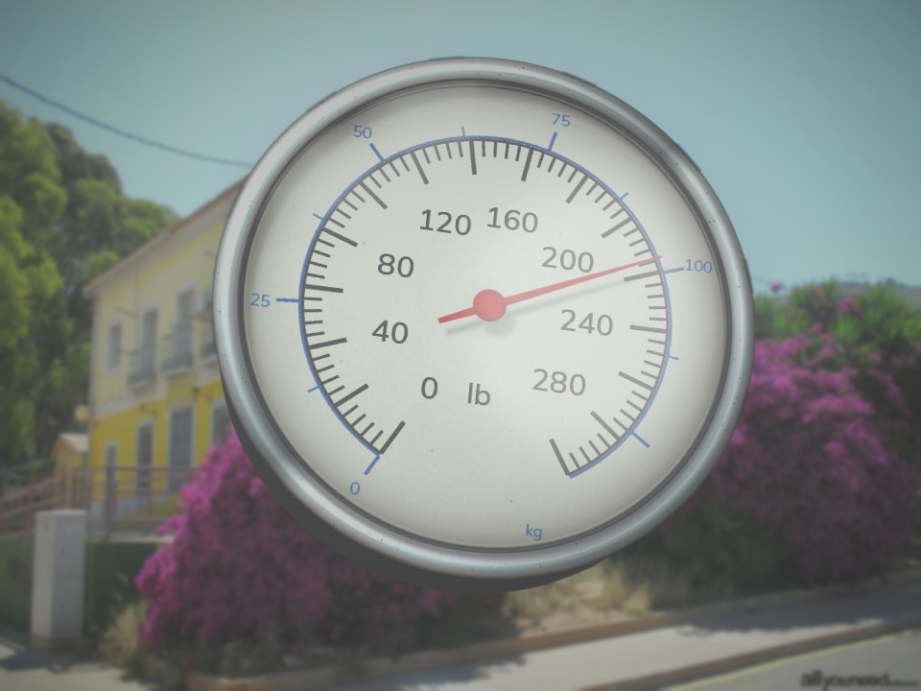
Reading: 216 lb
